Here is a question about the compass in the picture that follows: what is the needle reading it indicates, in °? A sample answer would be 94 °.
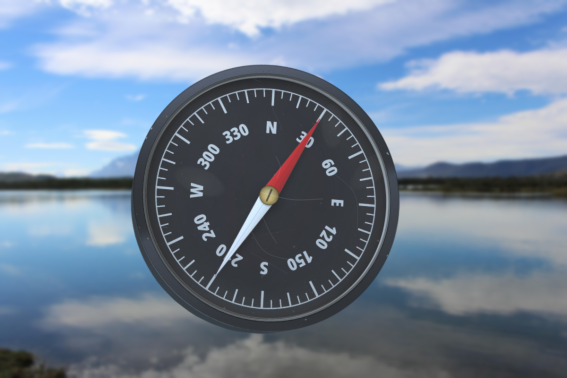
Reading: 30 °
